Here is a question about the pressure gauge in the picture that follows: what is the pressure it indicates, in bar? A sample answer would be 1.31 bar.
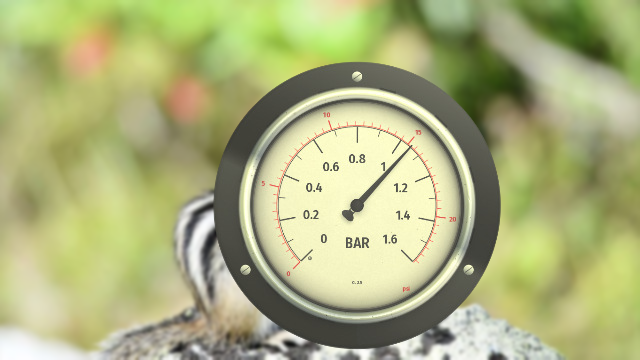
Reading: 1.05 bar
